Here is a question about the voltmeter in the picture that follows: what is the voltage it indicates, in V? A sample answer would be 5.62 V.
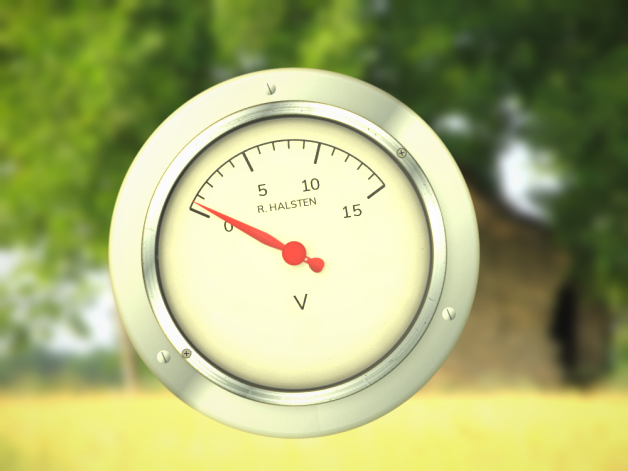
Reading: 0.5 V
